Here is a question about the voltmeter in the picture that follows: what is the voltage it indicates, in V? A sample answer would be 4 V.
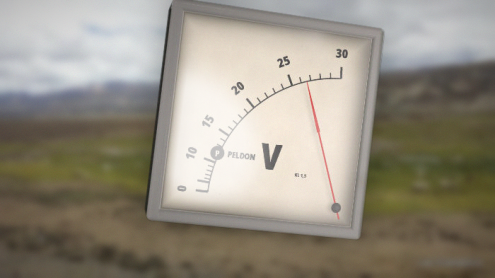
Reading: 26.5 V
